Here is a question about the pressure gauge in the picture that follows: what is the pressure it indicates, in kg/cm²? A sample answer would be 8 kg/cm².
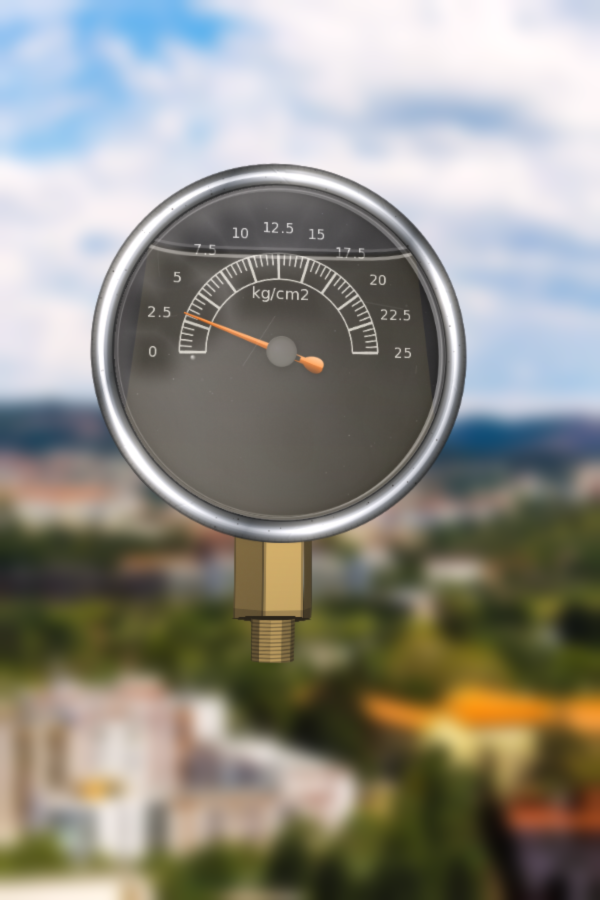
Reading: 3 kg/cm²
